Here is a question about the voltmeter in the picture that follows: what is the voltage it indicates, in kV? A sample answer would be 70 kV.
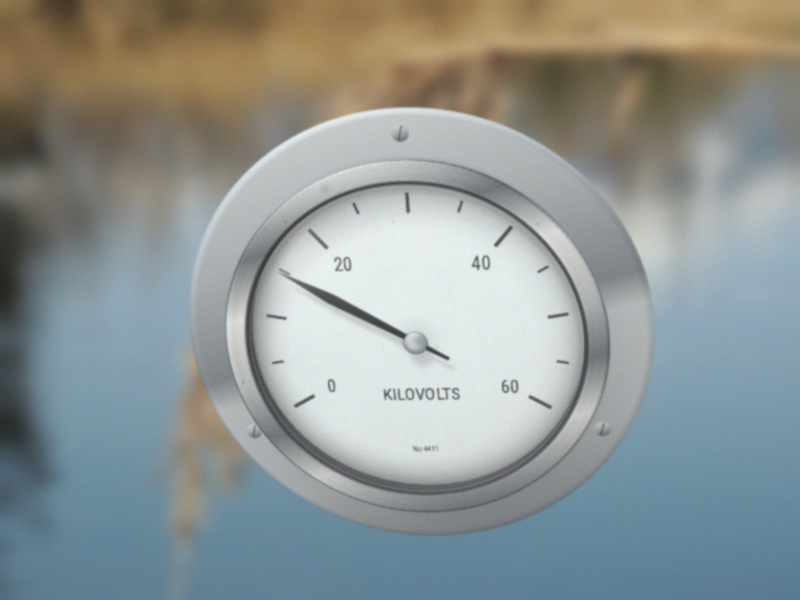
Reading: 15 kV
